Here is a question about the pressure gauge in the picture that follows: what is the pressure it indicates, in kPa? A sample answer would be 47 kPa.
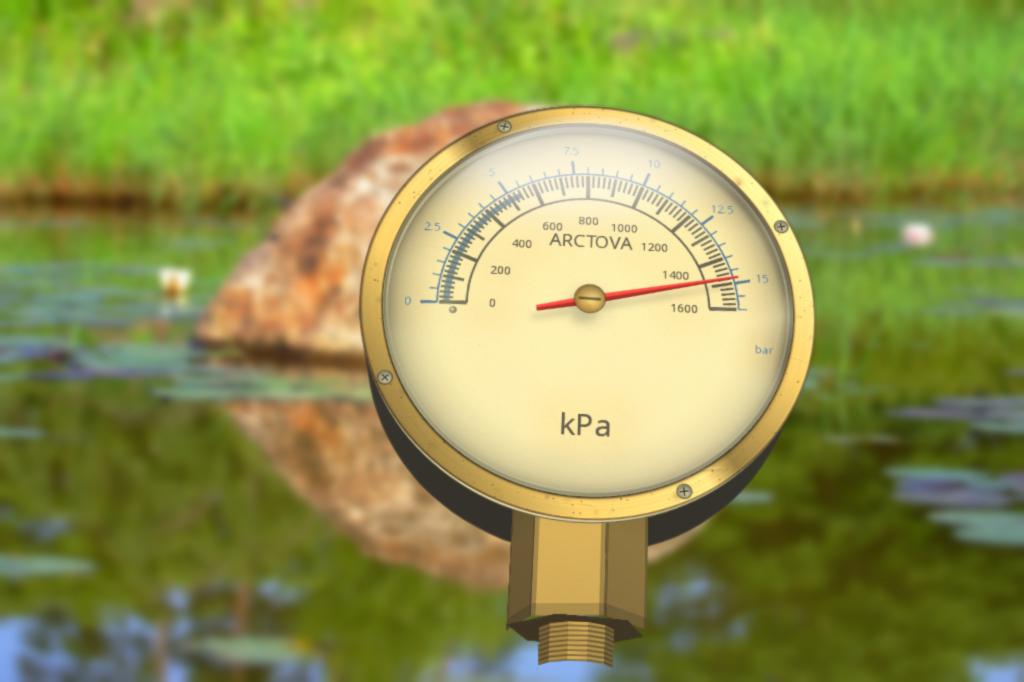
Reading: 1500 kPa
